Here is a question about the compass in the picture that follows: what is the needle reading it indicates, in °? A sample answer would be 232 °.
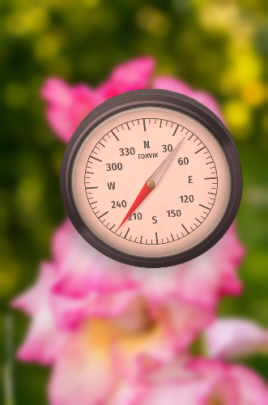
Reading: 220 °
